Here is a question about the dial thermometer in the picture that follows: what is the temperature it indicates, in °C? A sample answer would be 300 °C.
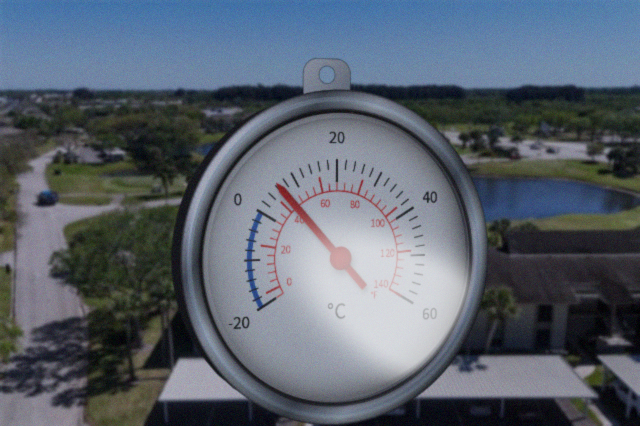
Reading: 6 °C
